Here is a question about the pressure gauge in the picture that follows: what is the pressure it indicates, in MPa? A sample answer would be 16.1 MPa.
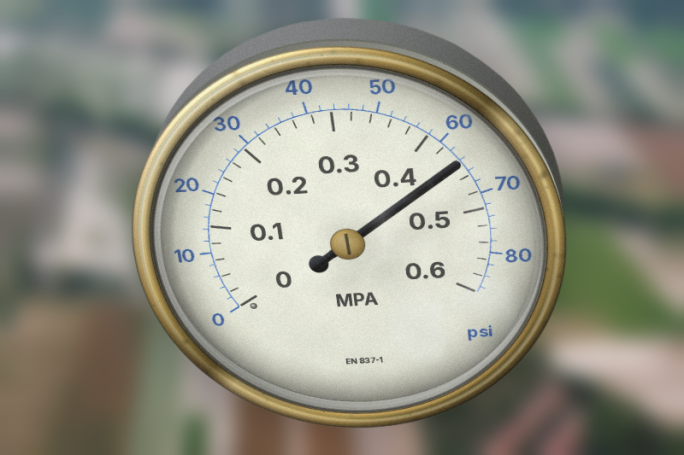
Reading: 0.44 MPa
